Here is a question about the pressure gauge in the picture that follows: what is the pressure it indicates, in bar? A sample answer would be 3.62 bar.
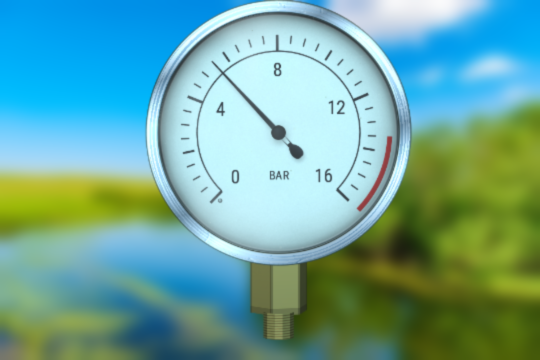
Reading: 5.5 bar
